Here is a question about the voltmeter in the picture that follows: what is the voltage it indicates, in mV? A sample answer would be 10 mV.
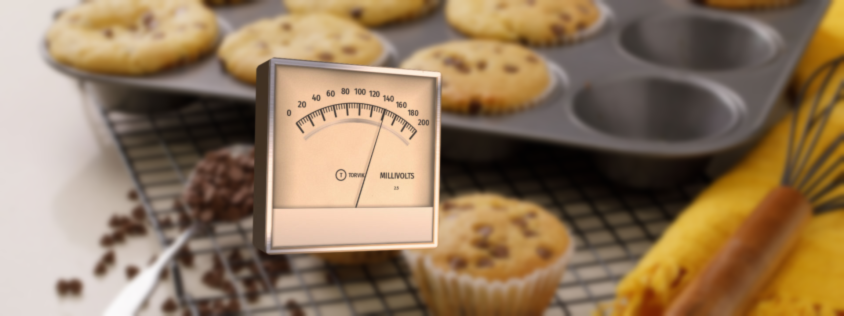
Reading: 140 mV
